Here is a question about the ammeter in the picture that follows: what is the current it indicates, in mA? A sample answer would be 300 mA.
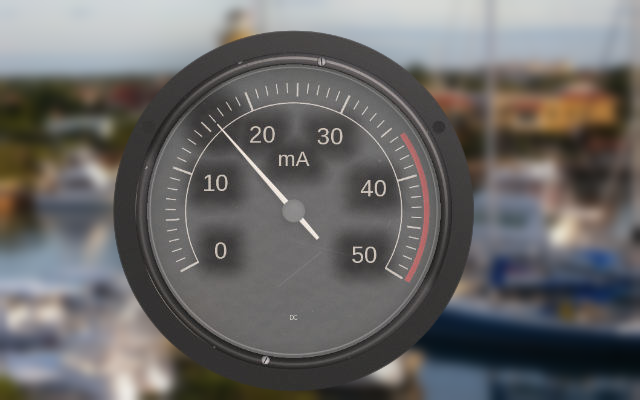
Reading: 16 mA
